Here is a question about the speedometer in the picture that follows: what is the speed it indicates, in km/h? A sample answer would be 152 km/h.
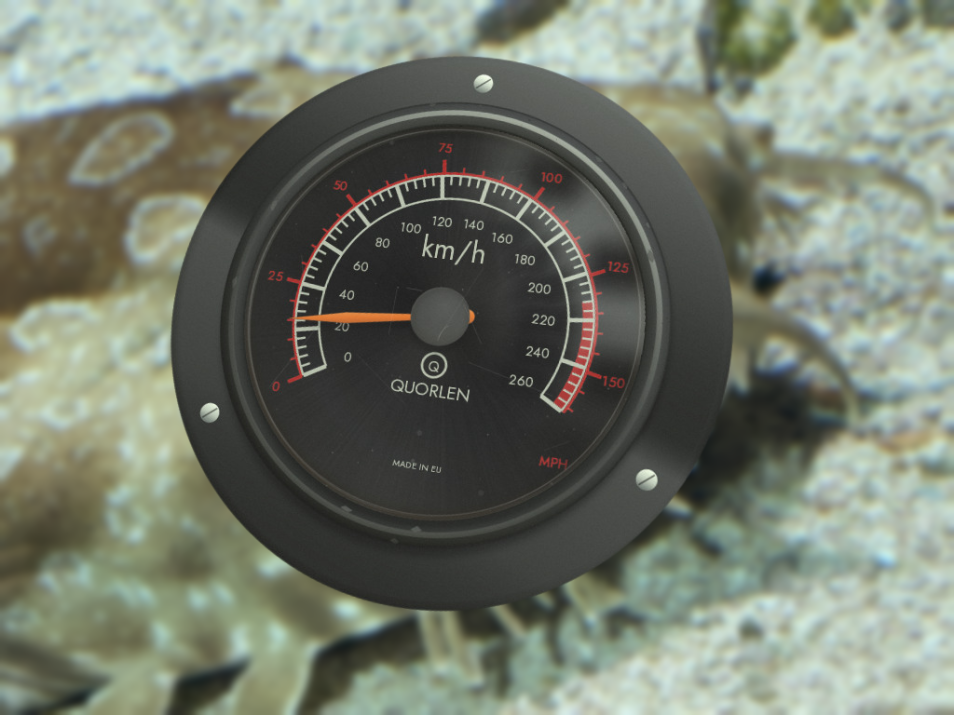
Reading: 24 km/h
